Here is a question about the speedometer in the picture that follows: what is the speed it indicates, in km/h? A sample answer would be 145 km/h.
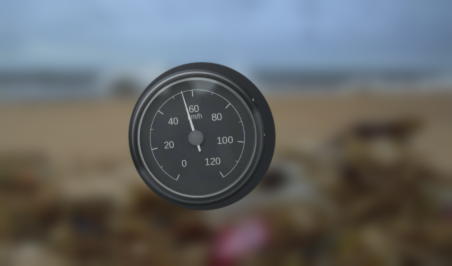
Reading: 55 km/h
